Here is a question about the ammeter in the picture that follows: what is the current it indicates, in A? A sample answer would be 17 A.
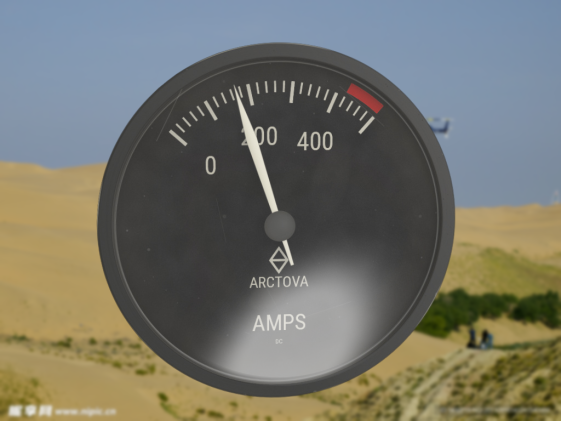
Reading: 170 A
